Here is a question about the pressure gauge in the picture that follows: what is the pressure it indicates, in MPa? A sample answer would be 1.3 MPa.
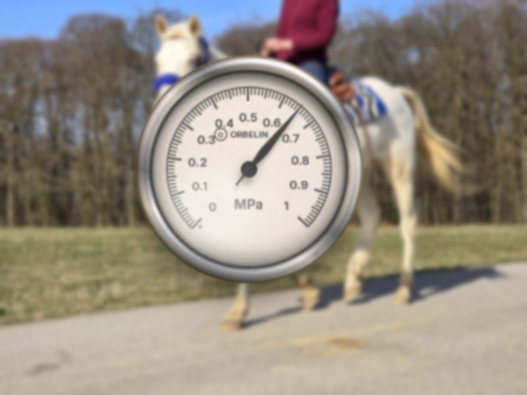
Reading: 0.65 MPa
